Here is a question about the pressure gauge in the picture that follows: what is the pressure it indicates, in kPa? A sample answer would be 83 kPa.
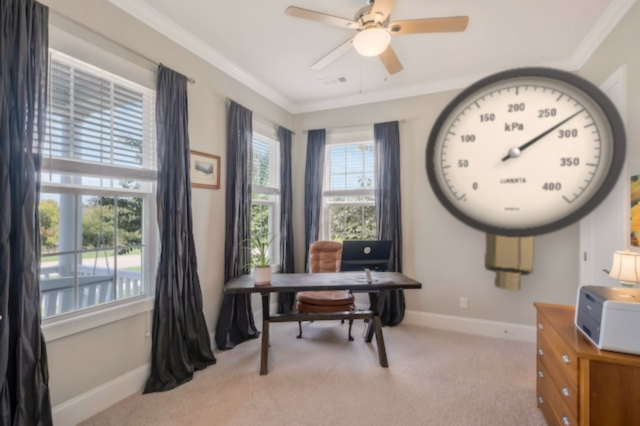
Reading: 280 kPa
